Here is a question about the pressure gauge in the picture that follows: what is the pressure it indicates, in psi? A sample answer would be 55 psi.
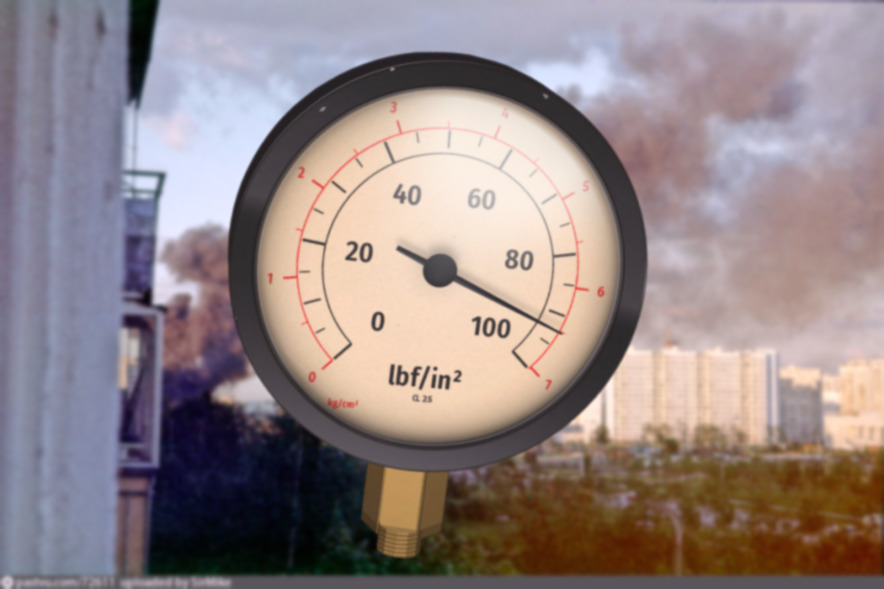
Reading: 92.5 psi
